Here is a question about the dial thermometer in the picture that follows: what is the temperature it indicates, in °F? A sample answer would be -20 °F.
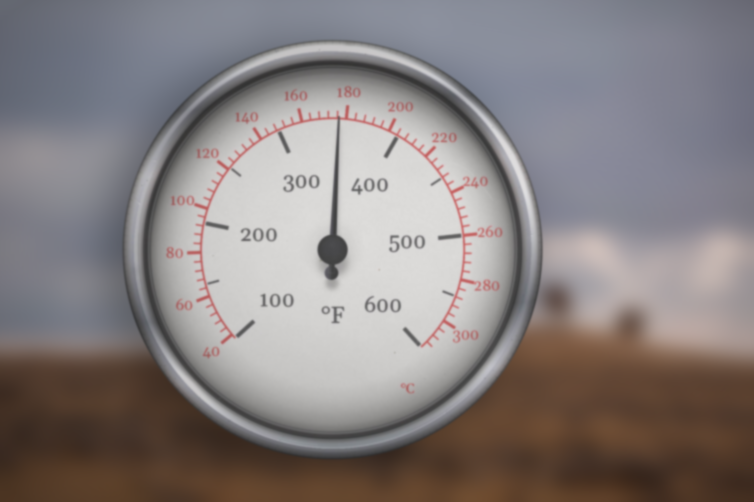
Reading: 350 °F
